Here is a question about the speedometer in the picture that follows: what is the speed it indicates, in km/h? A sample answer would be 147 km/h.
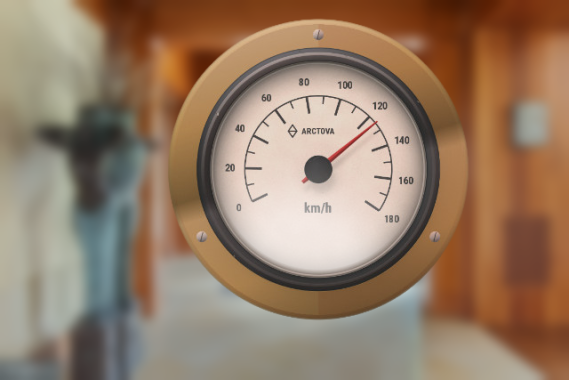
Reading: 125 km/h
